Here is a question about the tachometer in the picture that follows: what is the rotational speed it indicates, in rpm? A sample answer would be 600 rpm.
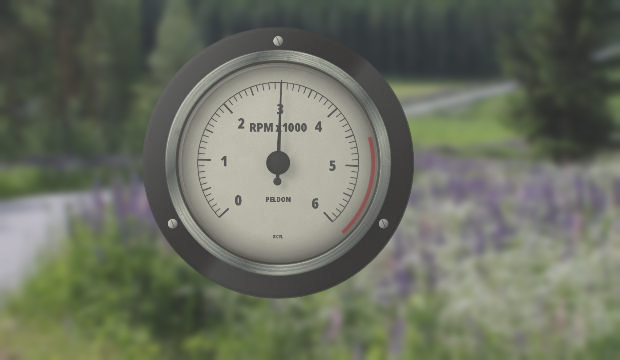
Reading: 3000 rpm
